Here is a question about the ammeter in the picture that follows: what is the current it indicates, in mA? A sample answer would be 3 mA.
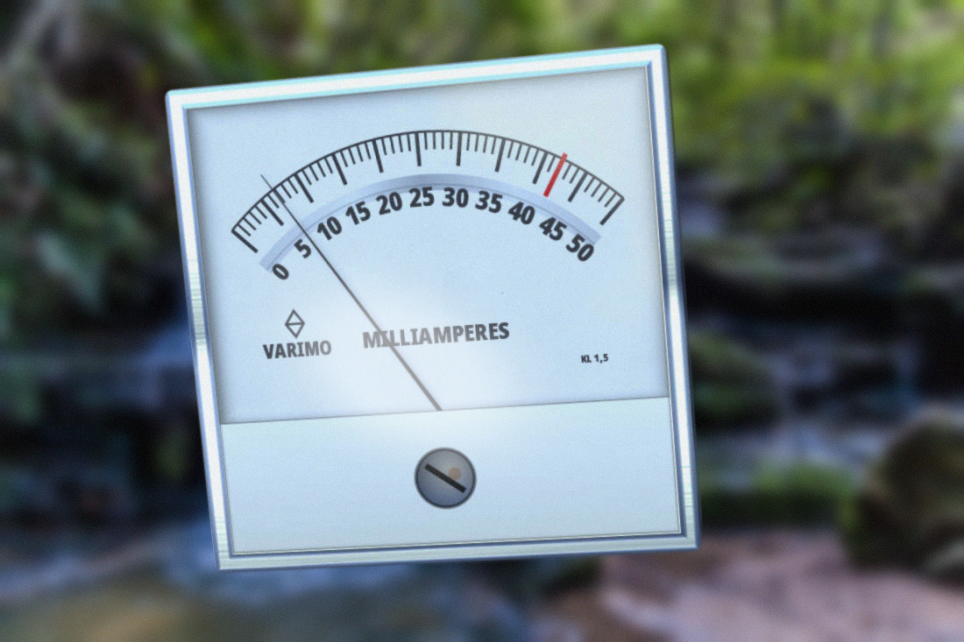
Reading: 7 mA
